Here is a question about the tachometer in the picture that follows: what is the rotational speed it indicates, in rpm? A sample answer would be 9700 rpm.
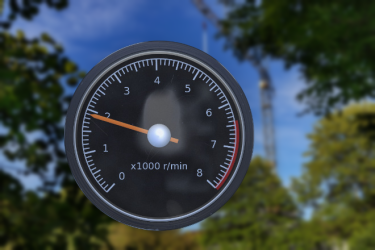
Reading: 1900 rpm
